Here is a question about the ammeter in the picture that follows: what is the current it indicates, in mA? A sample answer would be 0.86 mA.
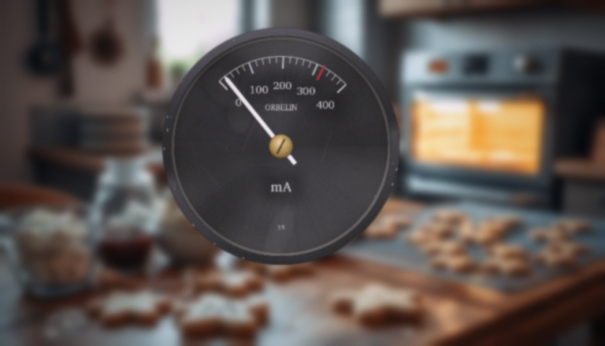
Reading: 20 mA
